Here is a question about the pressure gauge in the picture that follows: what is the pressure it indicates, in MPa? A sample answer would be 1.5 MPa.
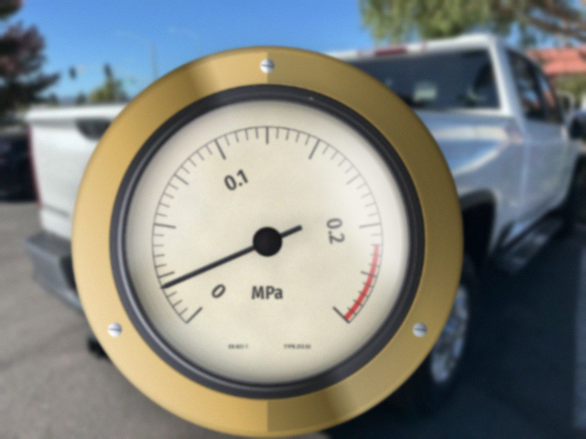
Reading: 0.02 MPa
